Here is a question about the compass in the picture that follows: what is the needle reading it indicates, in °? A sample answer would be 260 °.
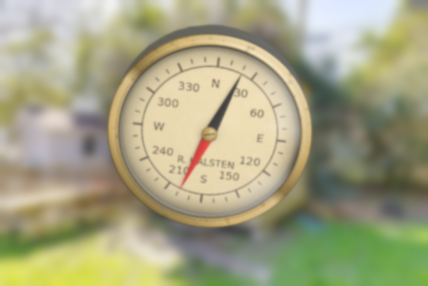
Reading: 200 °
